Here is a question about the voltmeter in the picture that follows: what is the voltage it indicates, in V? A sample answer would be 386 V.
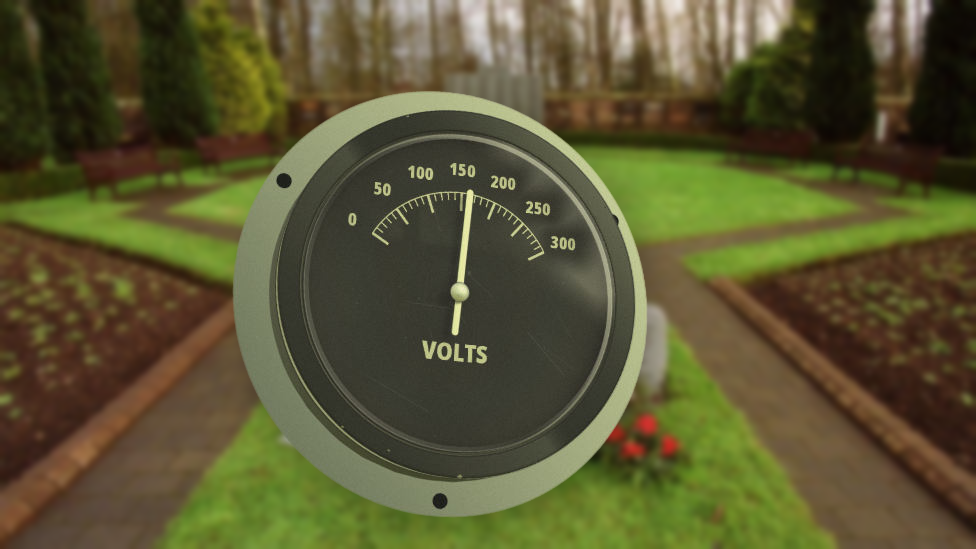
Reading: 160 V
